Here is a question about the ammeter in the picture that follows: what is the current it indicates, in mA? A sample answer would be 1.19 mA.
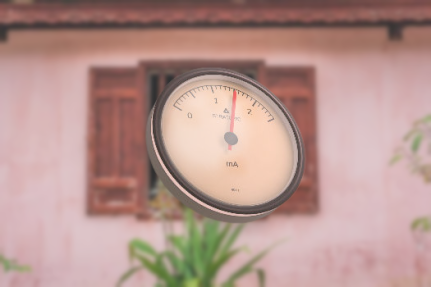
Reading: 1.5 mA
